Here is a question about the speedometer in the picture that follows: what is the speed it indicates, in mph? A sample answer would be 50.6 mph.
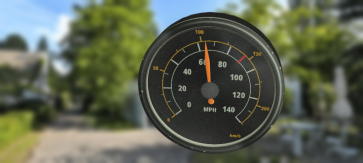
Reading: 65 mph
